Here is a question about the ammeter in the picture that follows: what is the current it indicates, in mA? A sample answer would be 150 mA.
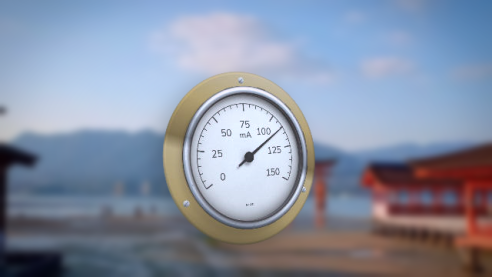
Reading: 110 mA
